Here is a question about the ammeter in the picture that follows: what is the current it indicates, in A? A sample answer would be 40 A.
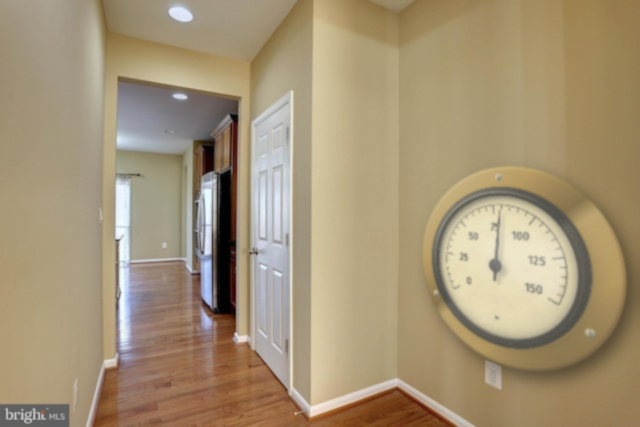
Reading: 80 A
